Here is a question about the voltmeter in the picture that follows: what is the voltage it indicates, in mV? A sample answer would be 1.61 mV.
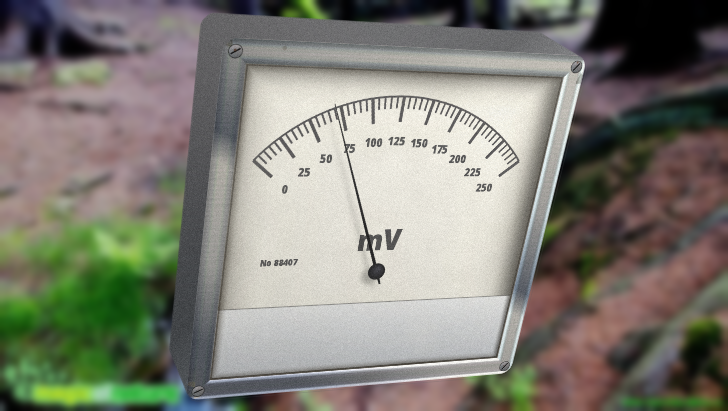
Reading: 70 mV
